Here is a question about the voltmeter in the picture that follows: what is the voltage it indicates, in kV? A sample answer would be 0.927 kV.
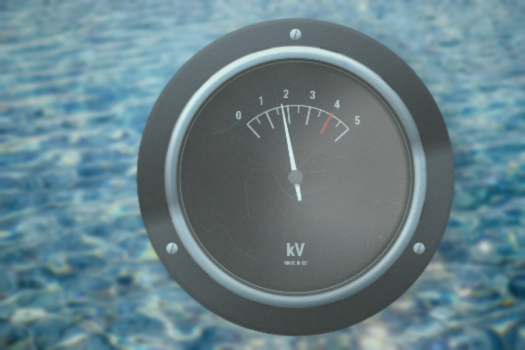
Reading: 1.75 kV
